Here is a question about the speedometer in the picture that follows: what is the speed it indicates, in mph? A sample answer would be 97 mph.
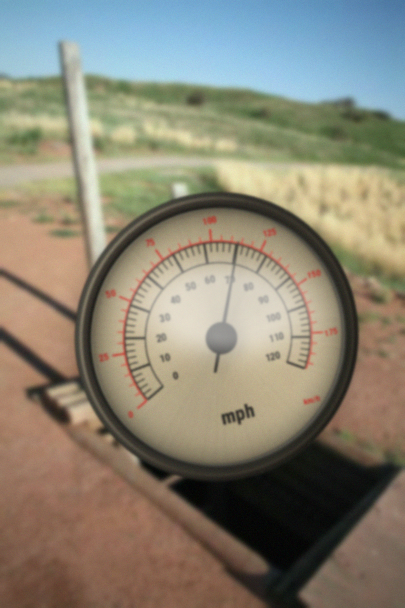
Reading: 70 mph
